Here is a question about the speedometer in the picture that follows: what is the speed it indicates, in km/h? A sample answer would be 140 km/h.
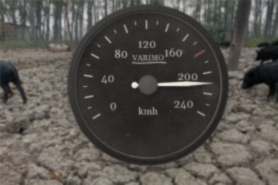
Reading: 210 km/h
